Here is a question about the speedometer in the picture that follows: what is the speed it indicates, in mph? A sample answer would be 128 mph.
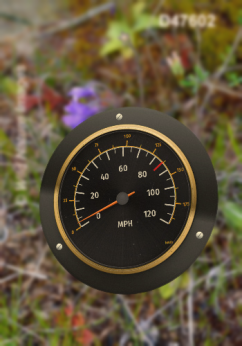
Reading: 2.5 mph
